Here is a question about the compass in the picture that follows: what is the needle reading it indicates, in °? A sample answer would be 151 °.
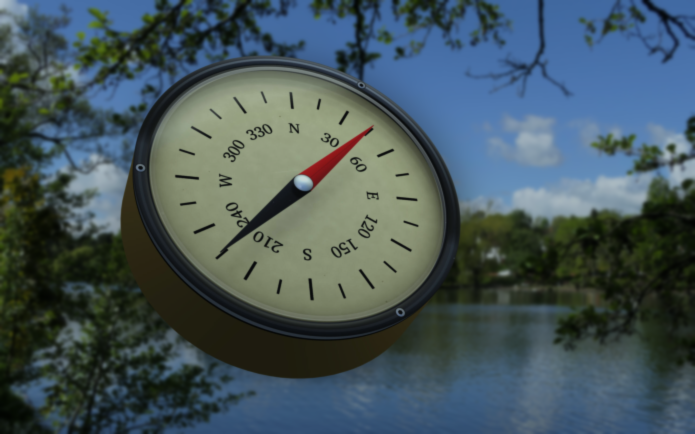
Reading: 45 °
